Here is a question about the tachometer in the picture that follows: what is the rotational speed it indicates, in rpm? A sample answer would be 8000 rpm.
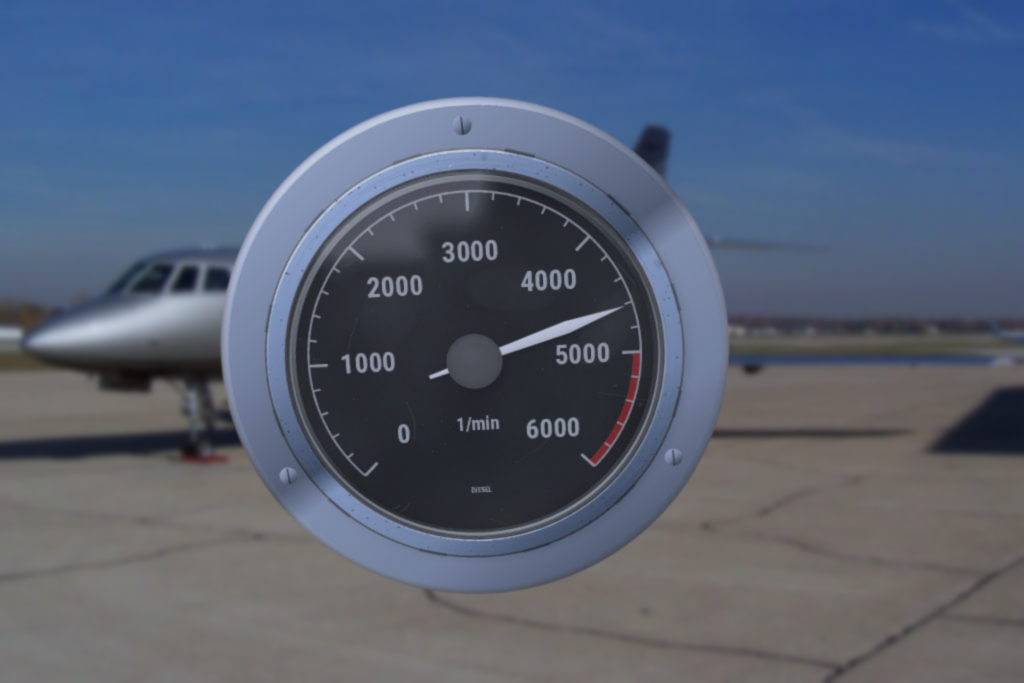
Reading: 4600 rpm
